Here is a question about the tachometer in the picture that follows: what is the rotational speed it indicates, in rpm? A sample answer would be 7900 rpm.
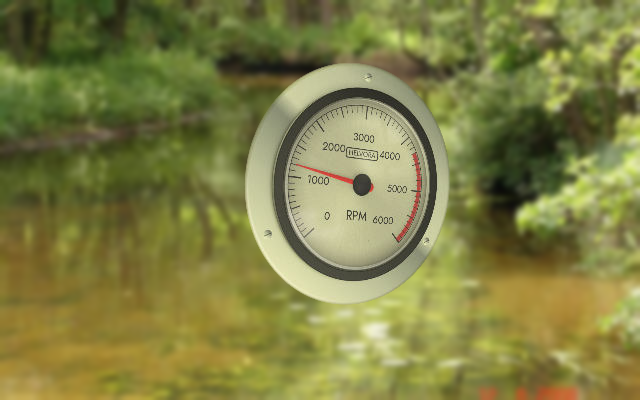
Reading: 1200 rpm
